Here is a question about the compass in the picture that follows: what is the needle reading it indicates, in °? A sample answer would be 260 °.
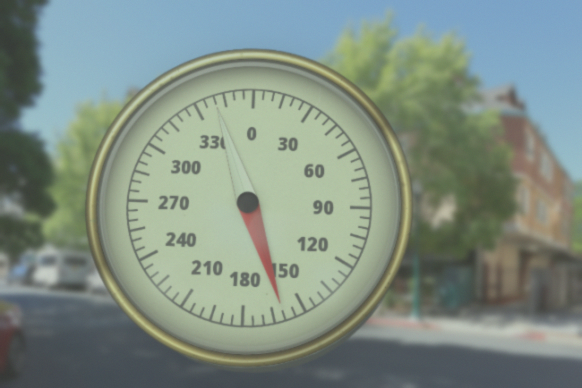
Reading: 160 °
